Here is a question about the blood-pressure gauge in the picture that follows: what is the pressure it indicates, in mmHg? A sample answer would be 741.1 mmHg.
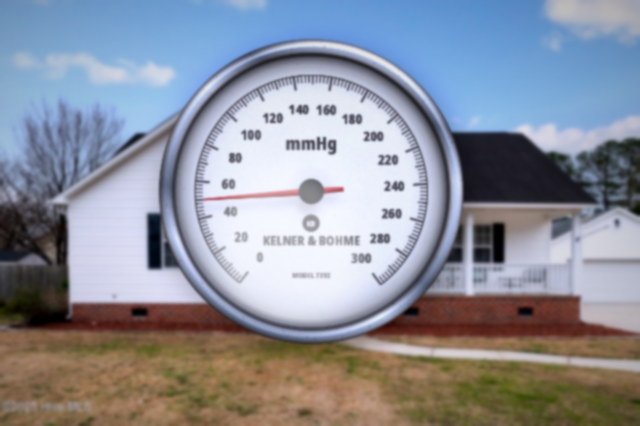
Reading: 50 mmHg
